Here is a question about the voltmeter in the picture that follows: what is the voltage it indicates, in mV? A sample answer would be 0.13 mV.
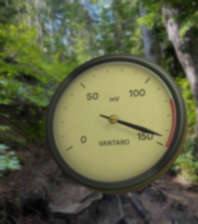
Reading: 145 mV
